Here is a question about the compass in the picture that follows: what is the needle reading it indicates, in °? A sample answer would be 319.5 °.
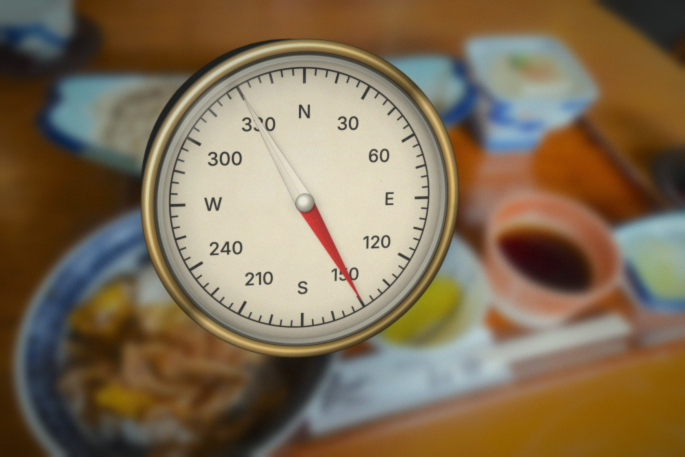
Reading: 150 °
